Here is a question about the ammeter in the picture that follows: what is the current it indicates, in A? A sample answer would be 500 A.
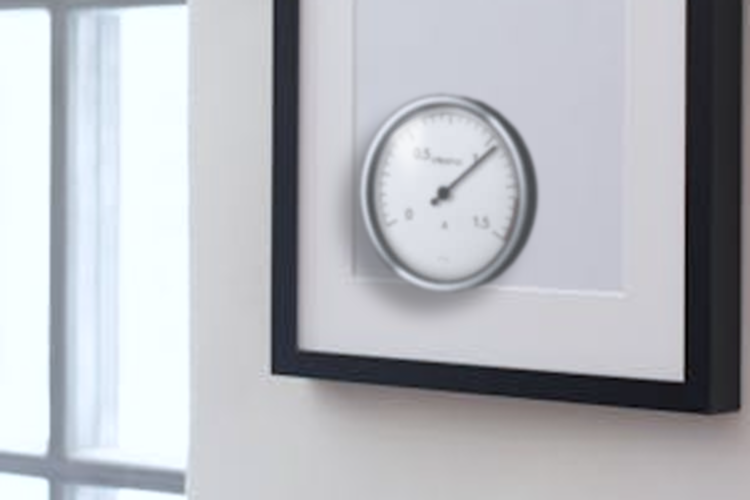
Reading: 1.05 A
